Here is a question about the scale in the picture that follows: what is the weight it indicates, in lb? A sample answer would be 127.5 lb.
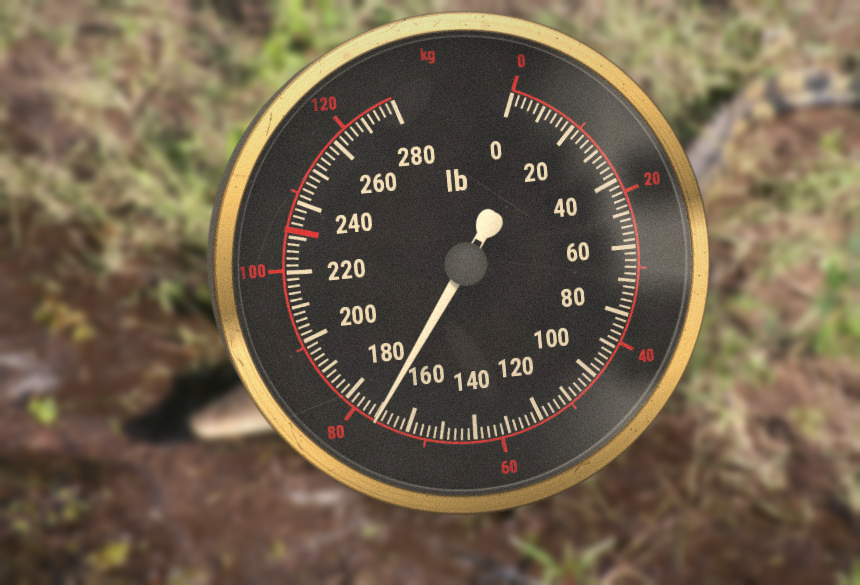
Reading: 170 lb
